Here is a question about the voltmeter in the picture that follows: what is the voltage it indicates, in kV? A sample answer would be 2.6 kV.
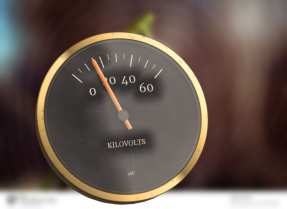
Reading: 15 kV
